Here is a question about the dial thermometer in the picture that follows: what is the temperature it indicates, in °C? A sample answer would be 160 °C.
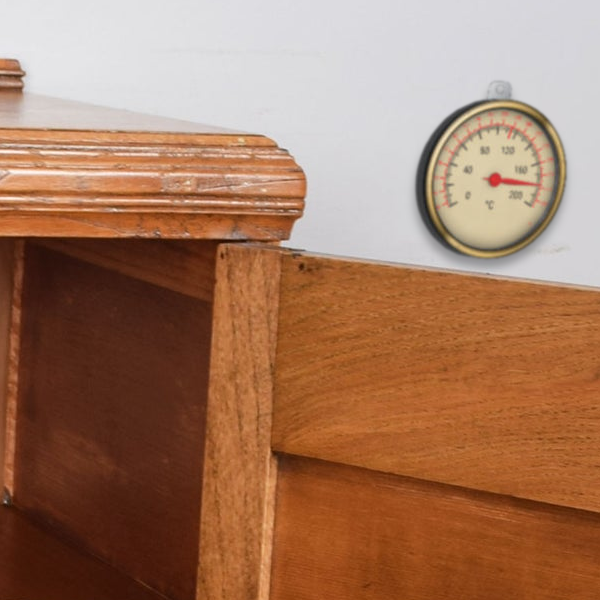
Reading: 180 °C
